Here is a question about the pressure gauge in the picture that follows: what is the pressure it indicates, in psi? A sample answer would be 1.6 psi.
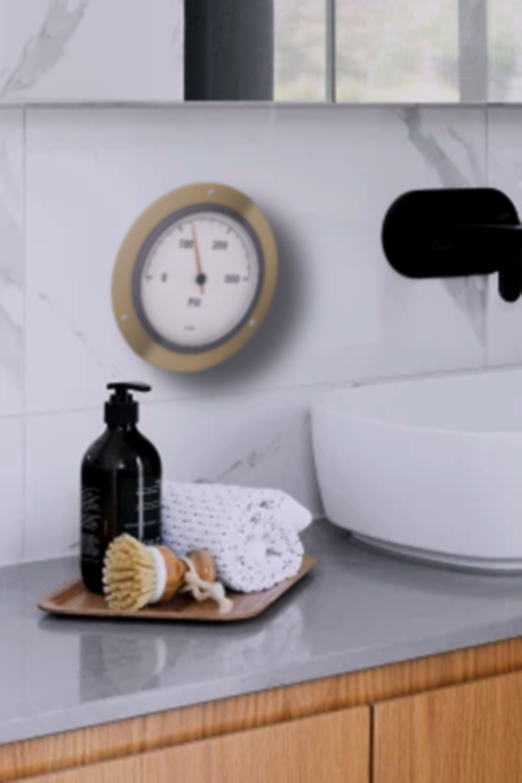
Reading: 120 psi
